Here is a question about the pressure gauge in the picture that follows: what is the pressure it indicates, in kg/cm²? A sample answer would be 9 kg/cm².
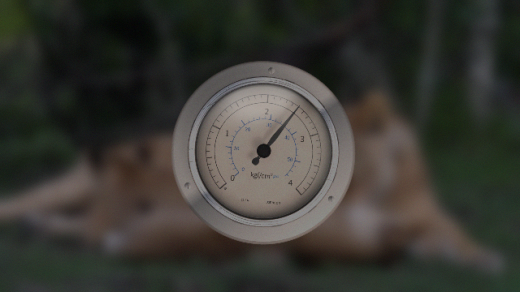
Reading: 2.5 kg/cm²
